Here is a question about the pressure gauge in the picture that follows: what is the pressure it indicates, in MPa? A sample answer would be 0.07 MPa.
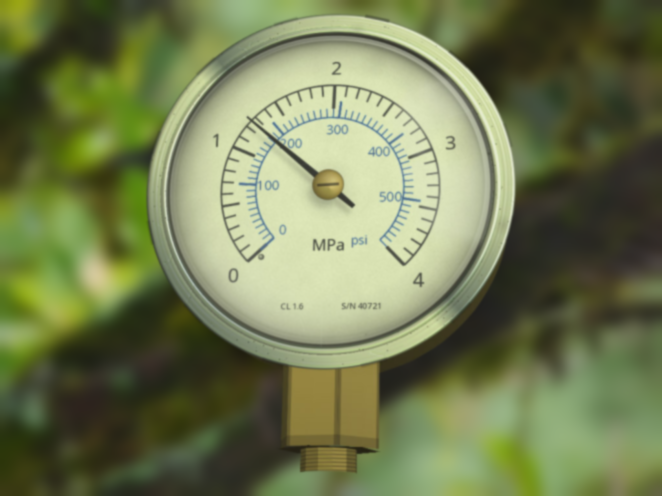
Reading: 1.25 MPa
